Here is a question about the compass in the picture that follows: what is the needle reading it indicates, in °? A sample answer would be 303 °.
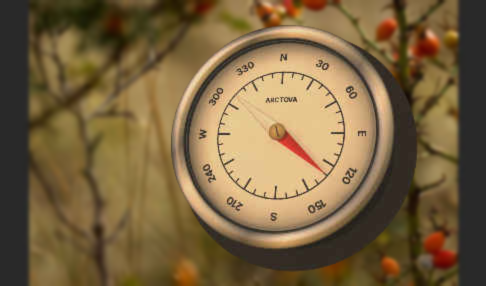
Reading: 130 °
